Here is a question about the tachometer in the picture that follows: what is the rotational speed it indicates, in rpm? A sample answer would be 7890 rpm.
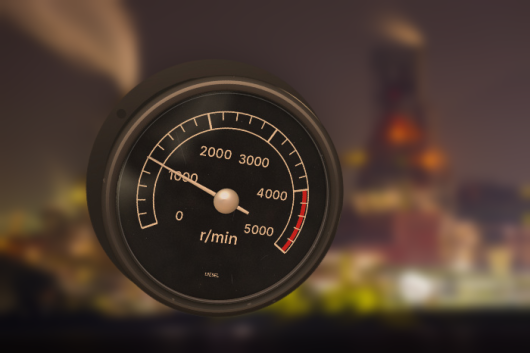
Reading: 1000 rpm
